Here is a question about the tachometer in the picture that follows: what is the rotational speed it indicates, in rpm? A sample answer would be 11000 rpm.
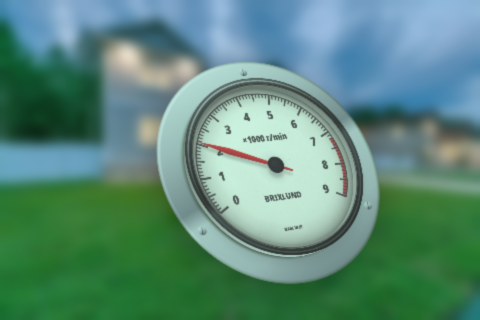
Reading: 2000 rpm
